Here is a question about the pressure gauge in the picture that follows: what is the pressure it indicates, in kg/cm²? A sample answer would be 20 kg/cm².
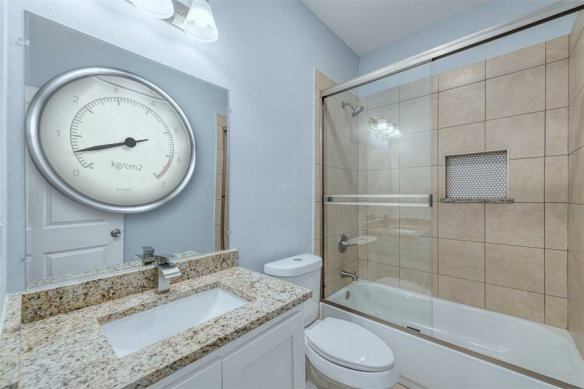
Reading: 0.5 kg/cm²
